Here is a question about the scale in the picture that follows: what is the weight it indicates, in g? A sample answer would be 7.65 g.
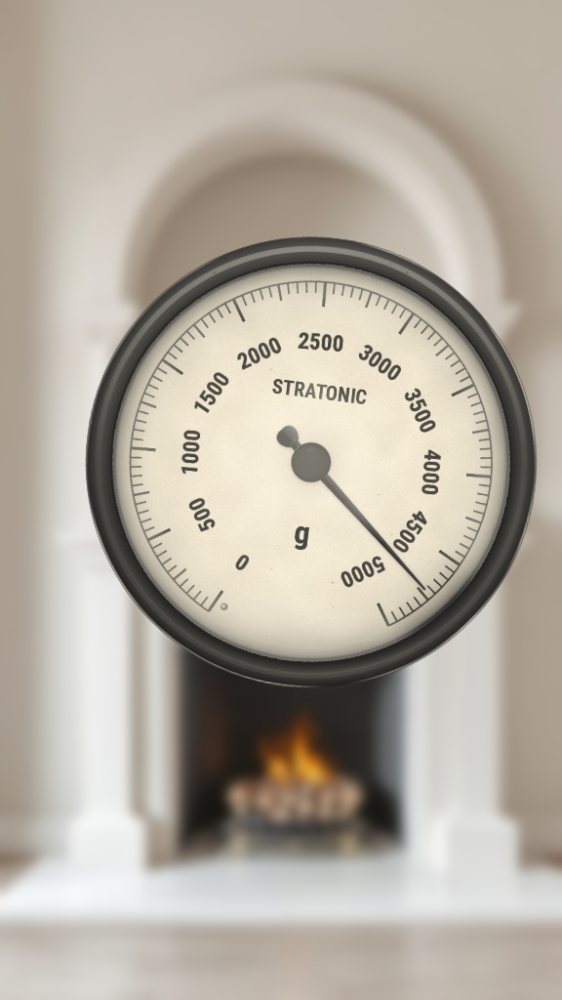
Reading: 4725 g
